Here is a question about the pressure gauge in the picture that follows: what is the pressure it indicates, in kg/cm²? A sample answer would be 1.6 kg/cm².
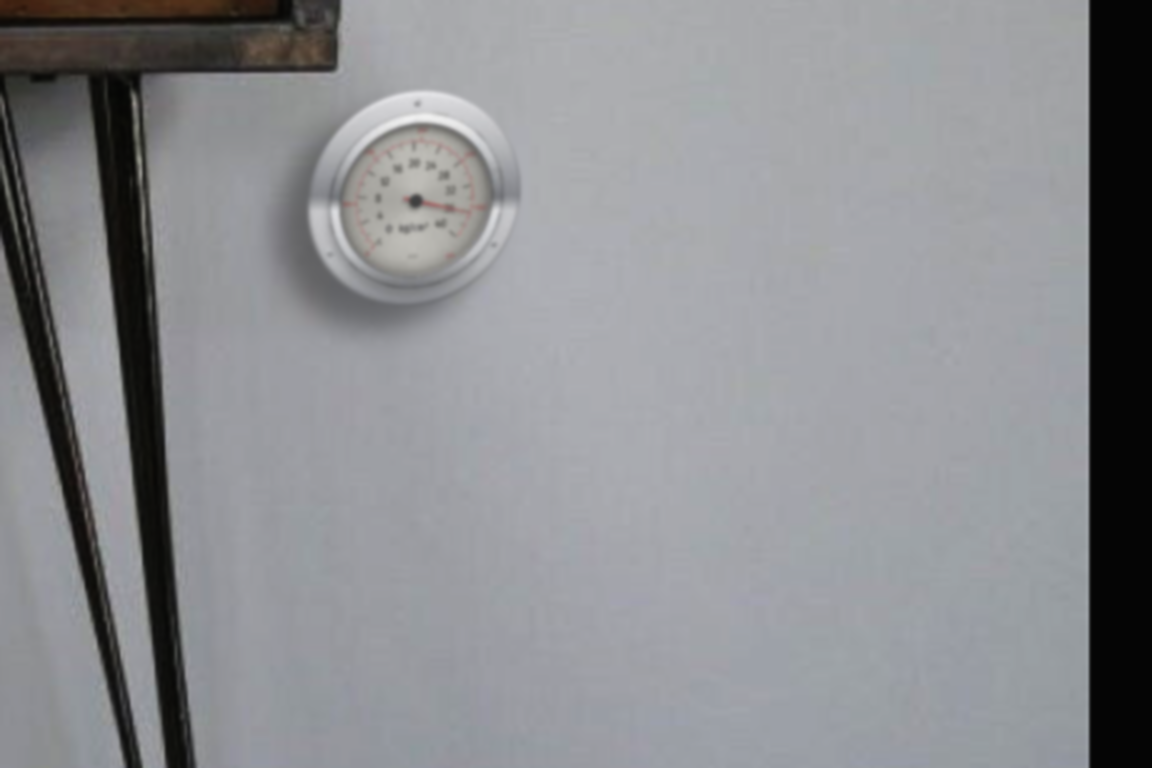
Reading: 36 kg/cm²
